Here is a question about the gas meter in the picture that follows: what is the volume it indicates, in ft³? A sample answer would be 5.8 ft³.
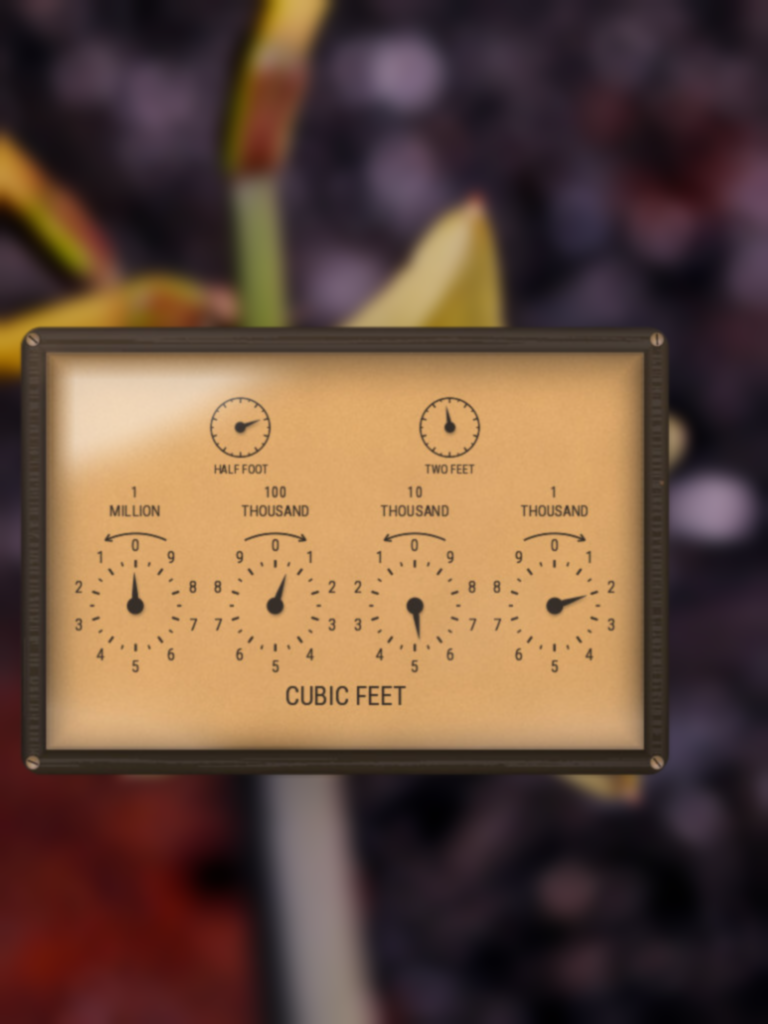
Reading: 5200 ft³
